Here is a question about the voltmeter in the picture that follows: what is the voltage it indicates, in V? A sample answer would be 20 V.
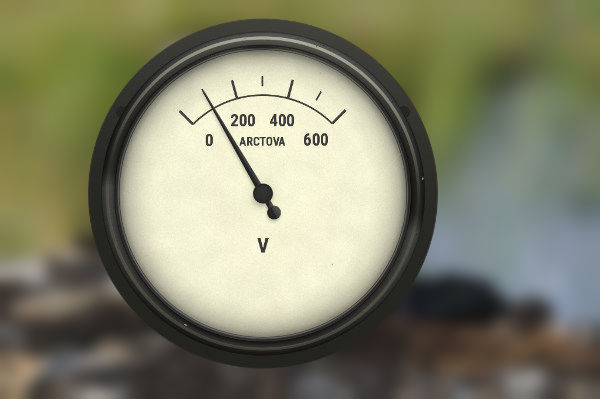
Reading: 100 V
